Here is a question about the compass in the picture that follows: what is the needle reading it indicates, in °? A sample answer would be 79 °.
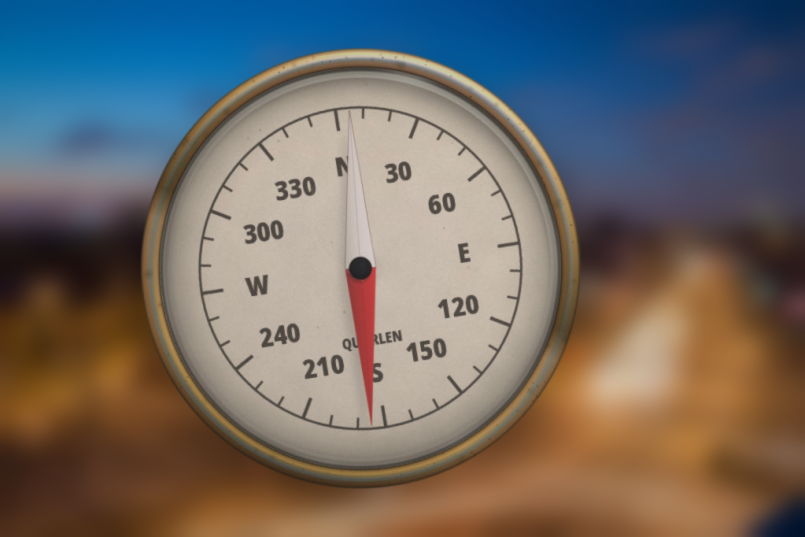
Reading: 185 °
